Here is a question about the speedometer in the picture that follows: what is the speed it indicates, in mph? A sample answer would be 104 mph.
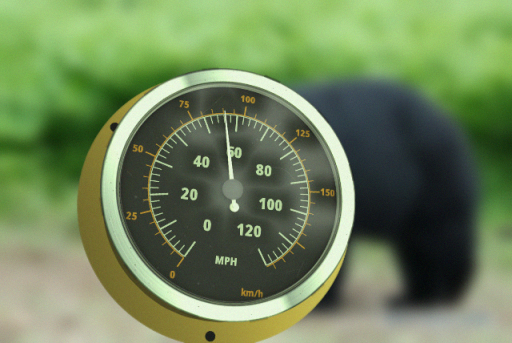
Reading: 56 mph
